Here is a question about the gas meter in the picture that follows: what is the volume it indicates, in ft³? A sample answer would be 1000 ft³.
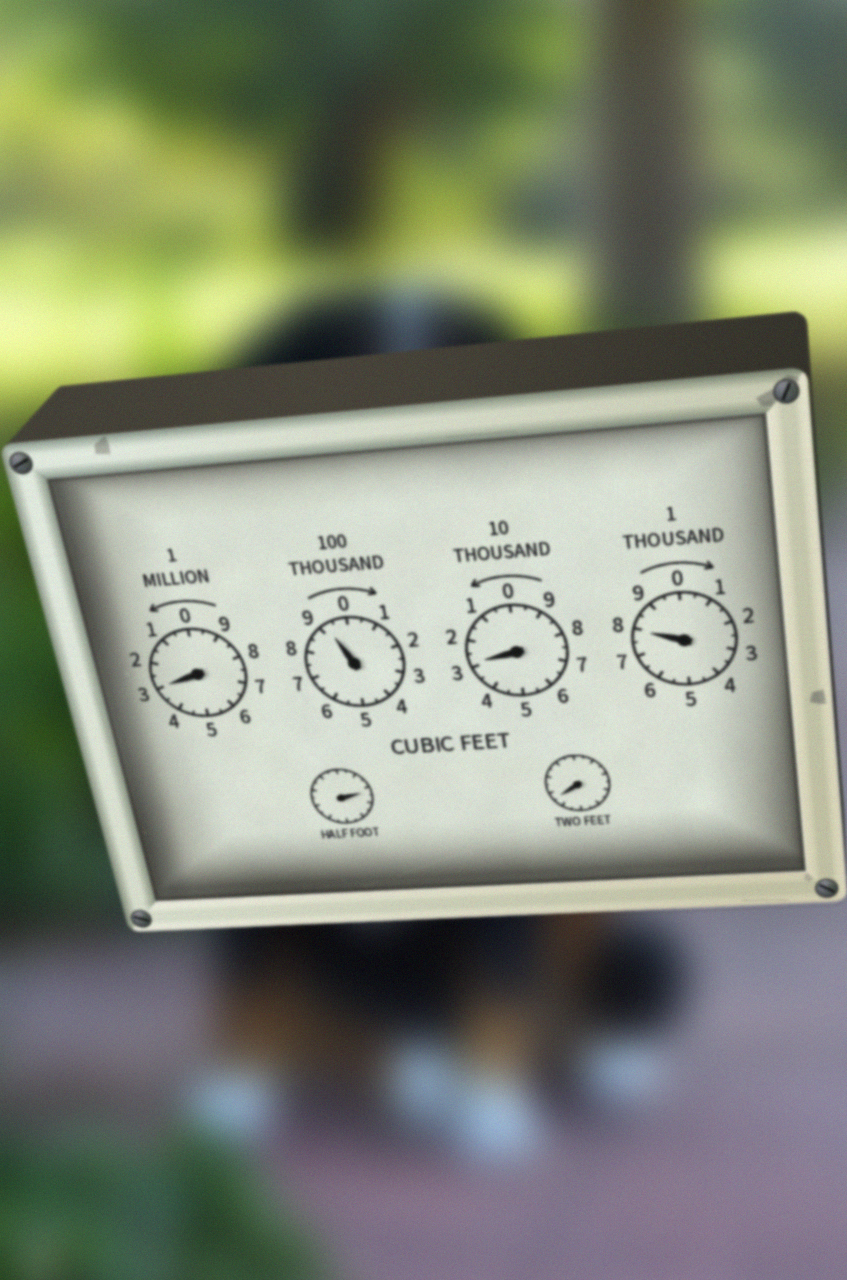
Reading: 292800 ft³
